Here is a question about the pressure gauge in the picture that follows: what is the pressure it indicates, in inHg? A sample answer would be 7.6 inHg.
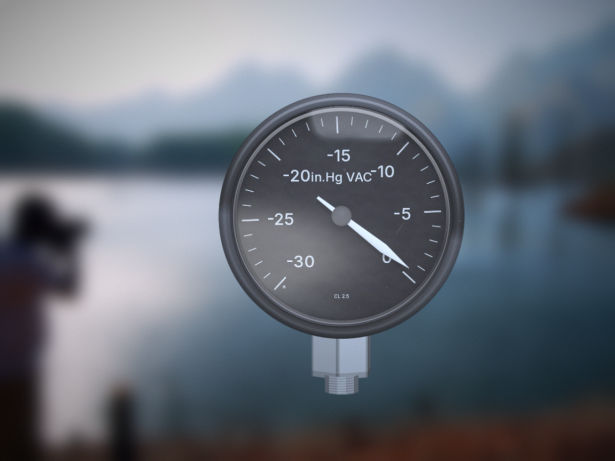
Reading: -0.5 inHg
